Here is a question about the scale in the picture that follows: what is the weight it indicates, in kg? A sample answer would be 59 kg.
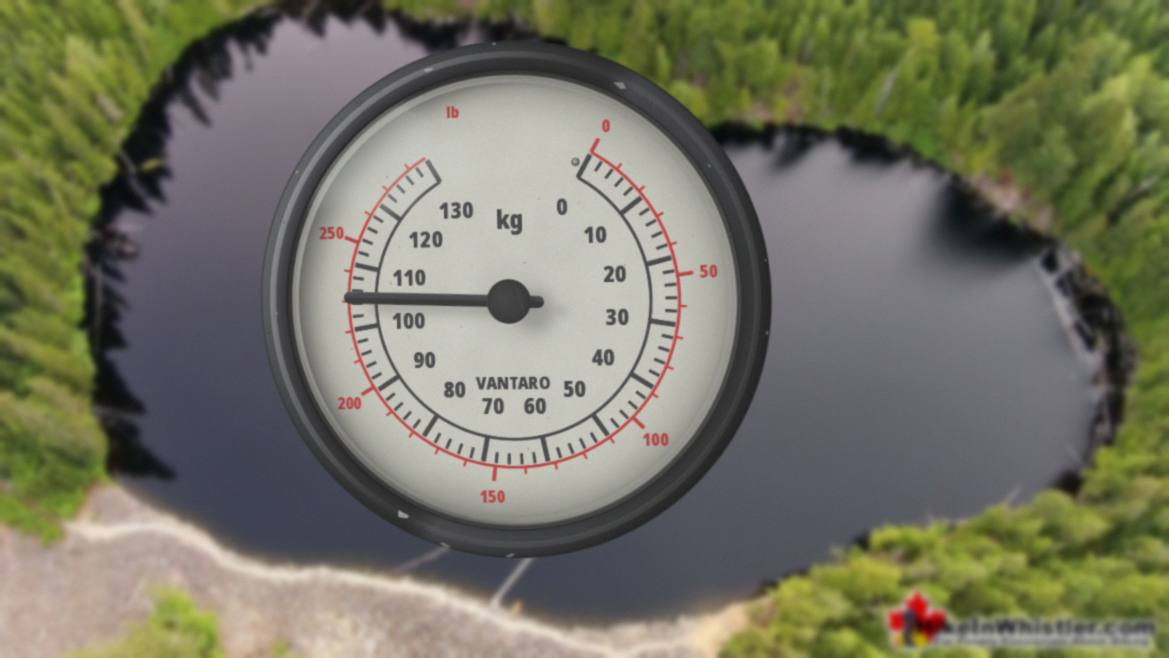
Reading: 105 kg
